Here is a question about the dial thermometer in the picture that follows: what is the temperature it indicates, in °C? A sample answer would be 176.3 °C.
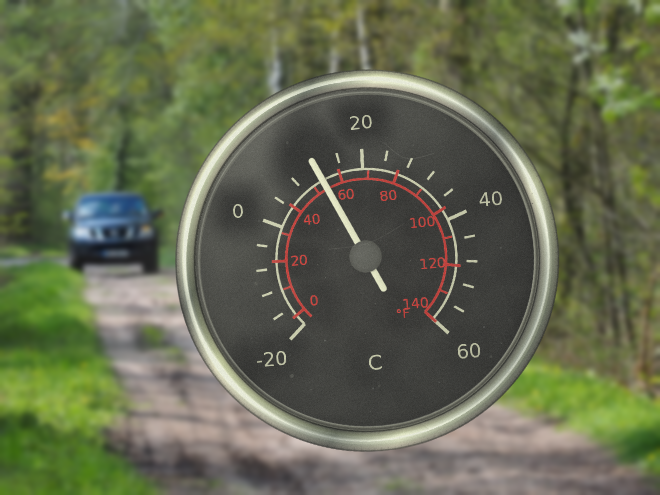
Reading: 12 °C
